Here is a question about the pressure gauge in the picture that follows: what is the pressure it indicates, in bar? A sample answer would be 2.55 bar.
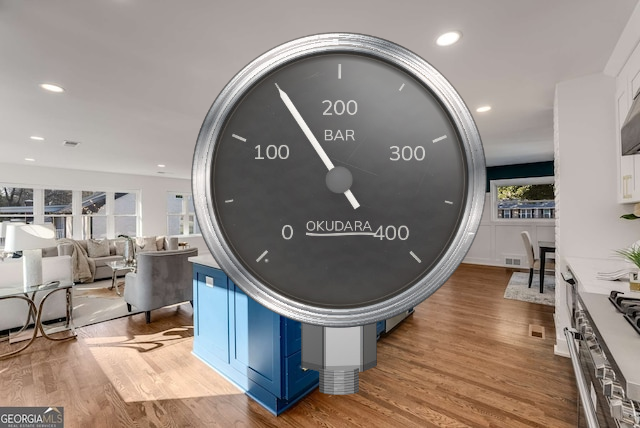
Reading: 150 bar
